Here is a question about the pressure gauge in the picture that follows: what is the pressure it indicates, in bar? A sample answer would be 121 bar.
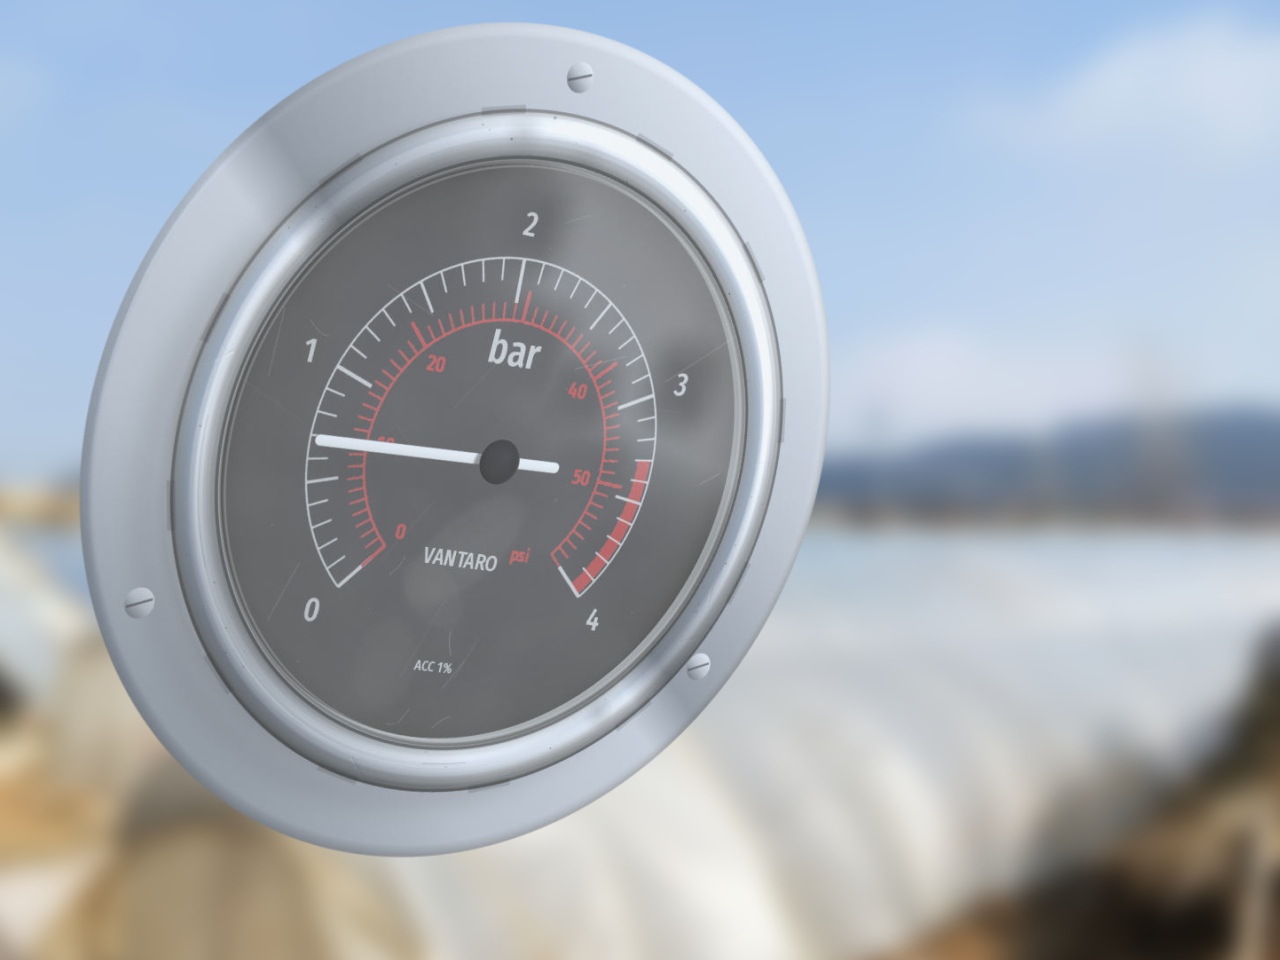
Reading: 0.7 bar
